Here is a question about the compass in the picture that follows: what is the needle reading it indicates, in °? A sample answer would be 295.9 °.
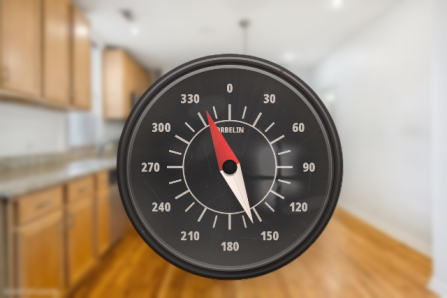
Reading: 337.5 °
